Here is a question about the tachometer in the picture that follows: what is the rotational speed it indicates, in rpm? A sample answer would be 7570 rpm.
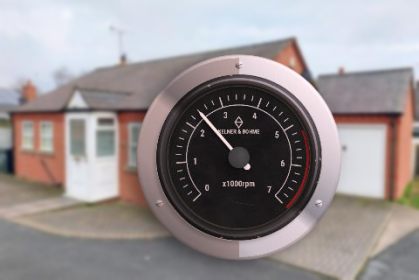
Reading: 2400 rpm
